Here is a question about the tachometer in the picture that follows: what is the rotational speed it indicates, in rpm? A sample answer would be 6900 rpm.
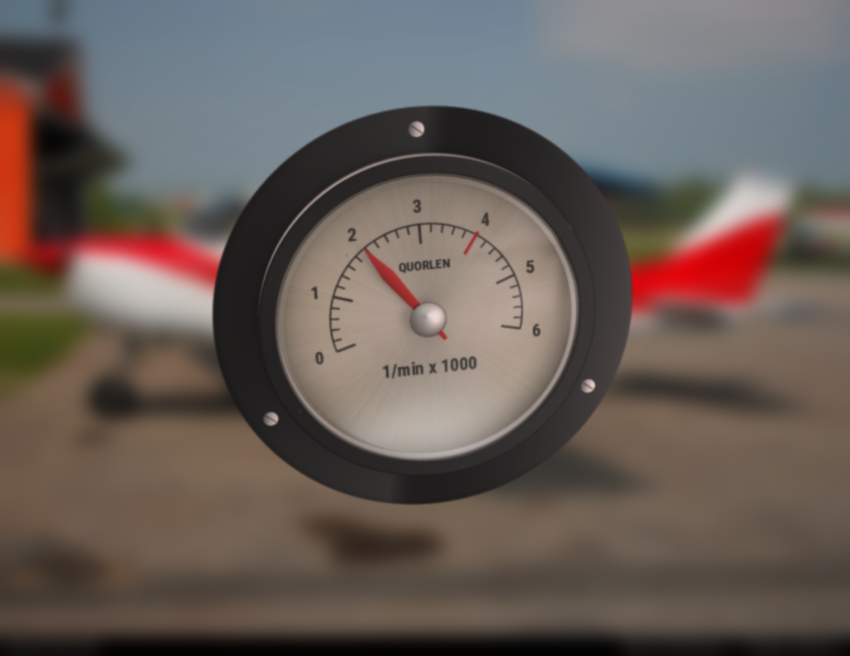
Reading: 2000 rpm
